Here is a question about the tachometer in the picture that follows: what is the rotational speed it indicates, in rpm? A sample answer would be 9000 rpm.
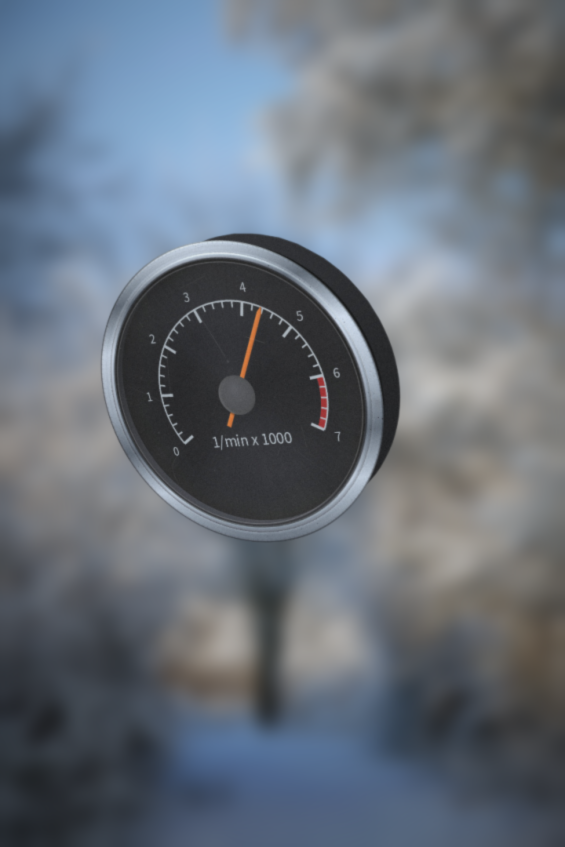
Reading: 4400 rpm
